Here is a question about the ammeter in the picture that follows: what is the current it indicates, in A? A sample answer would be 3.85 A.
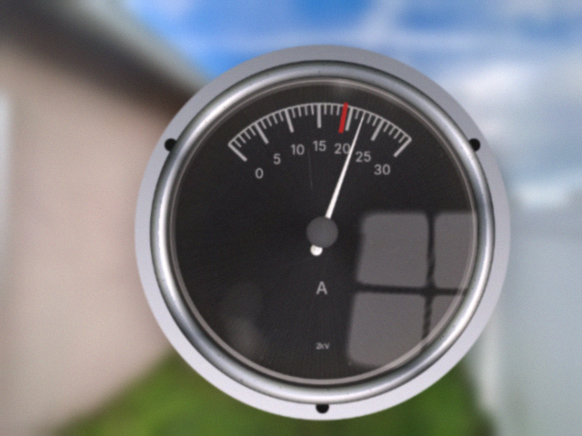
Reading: 22 A
